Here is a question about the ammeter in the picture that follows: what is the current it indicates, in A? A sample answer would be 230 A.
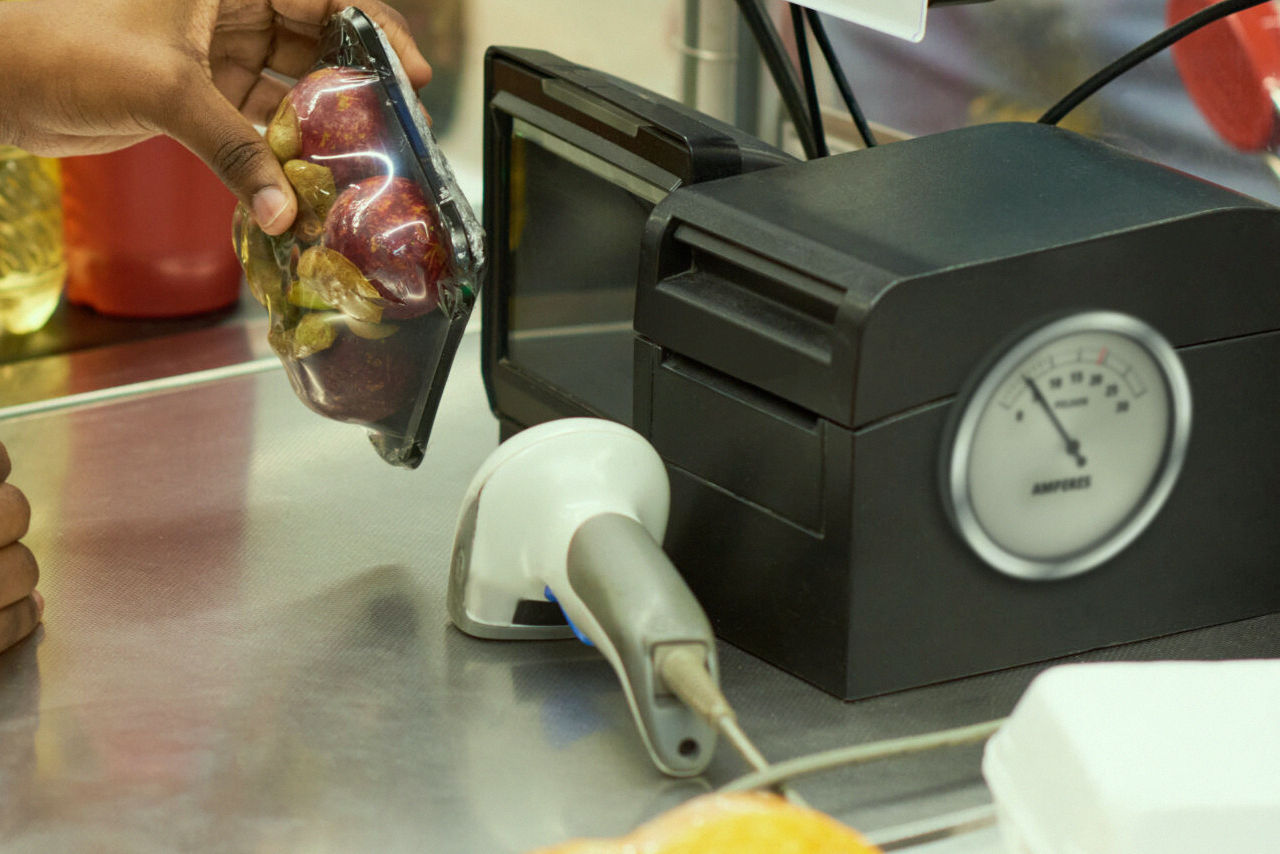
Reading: 5 A
